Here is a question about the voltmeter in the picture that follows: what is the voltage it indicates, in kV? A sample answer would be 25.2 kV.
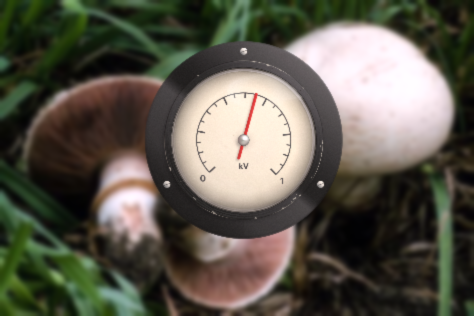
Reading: 0.55 kV
